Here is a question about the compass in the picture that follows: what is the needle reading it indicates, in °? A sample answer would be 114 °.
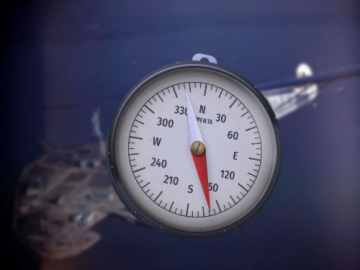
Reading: 160 °
